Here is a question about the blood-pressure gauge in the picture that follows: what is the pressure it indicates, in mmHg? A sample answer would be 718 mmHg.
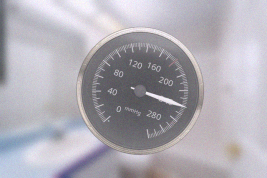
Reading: 240 mmHg
